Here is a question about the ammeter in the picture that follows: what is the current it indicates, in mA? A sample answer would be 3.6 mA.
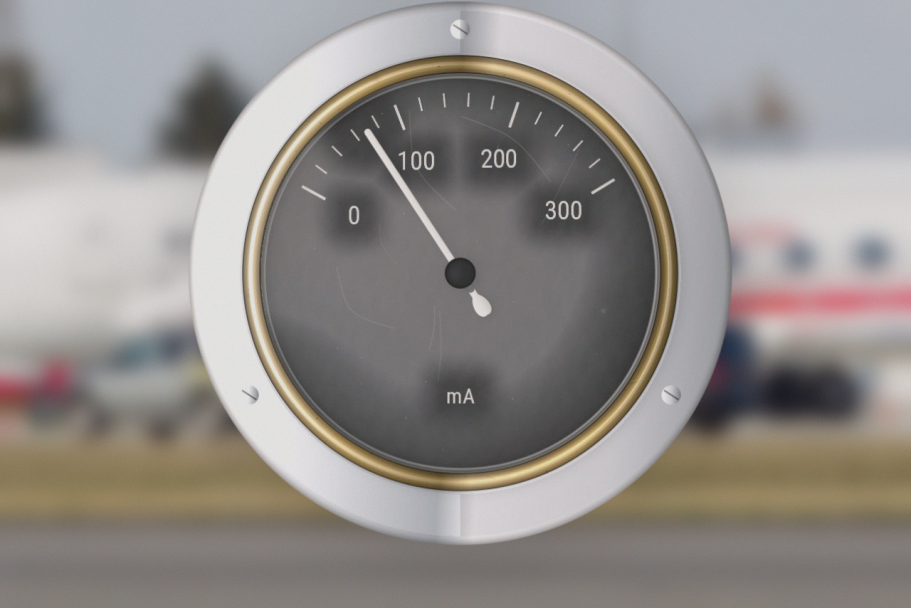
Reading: 70 mA
